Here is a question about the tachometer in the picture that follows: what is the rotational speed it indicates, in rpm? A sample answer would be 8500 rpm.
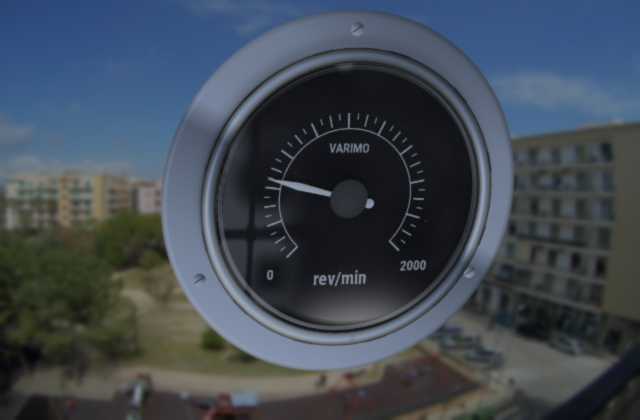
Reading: 450 rpm
